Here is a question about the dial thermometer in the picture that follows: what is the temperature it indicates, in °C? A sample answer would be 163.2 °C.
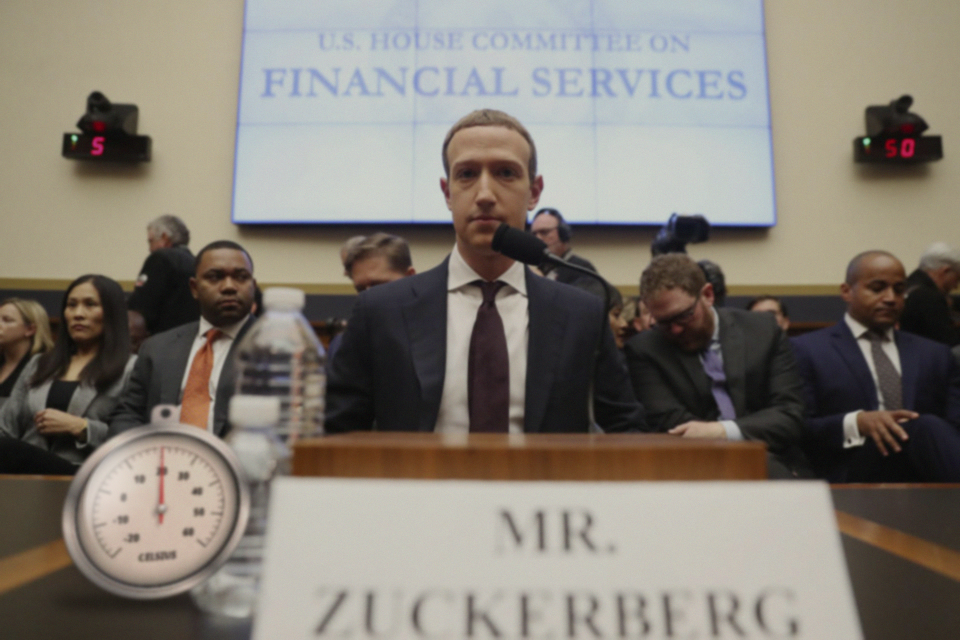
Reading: 20 °C
